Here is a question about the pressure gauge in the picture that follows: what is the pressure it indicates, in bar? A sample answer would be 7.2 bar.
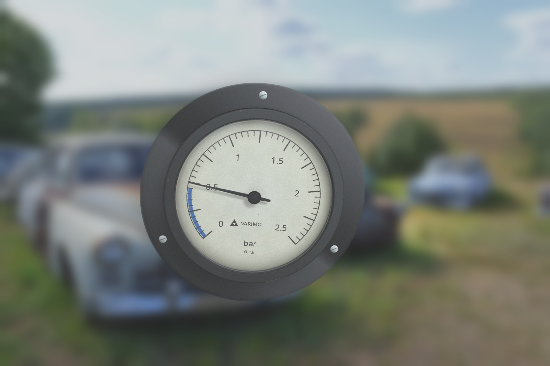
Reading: 0.5 bar
